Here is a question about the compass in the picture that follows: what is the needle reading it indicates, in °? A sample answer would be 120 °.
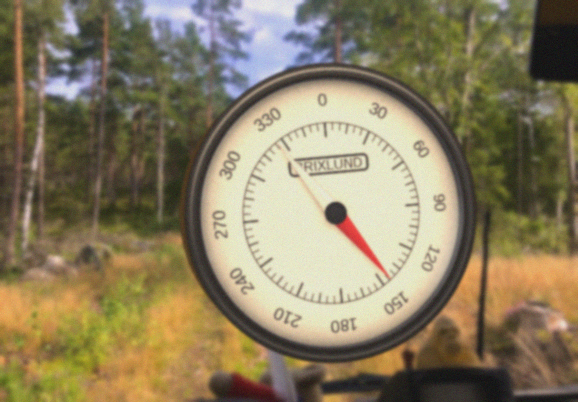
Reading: 145 °
